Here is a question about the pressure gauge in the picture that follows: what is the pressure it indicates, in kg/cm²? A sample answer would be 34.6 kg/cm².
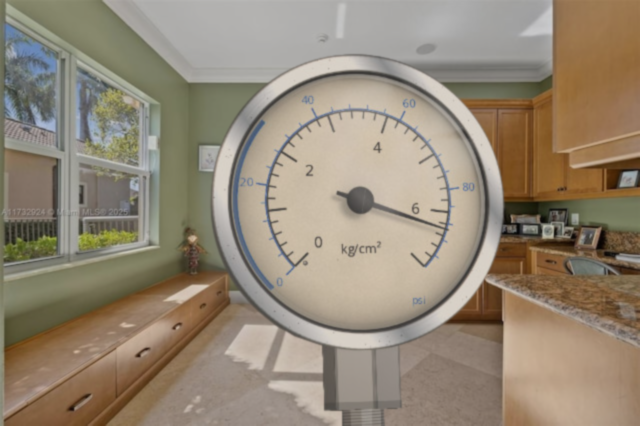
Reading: 6.3 kg/cm²
